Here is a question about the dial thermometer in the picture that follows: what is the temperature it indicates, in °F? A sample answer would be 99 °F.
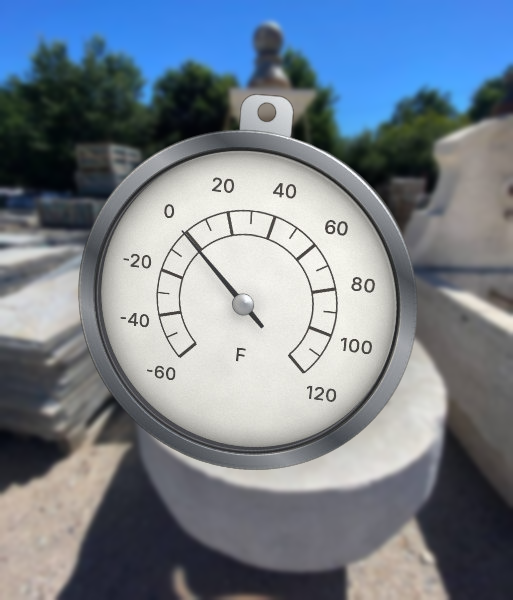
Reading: 0 °F
